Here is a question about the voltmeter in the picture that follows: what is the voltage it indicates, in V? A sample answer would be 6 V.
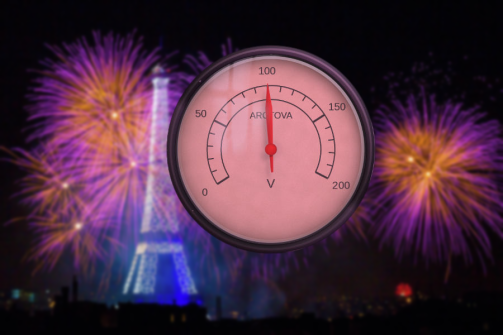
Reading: 100 V
